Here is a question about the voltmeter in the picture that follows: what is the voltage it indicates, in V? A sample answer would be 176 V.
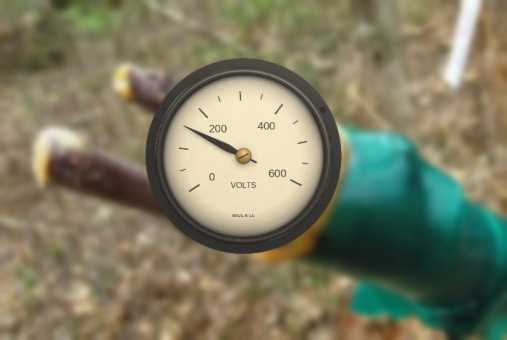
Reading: 150 V
